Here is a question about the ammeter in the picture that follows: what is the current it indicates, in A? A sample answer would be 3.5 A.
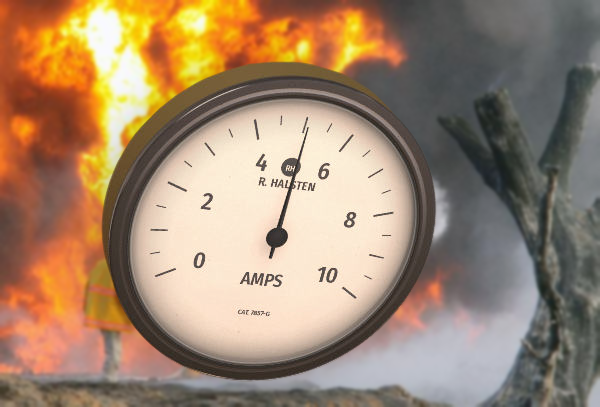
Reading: 5 A
